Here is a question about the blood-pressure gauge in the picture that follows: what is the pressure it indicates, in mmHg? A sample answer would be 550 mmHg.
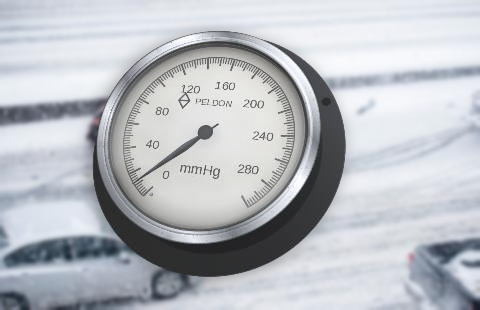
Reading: 10 mmHg
